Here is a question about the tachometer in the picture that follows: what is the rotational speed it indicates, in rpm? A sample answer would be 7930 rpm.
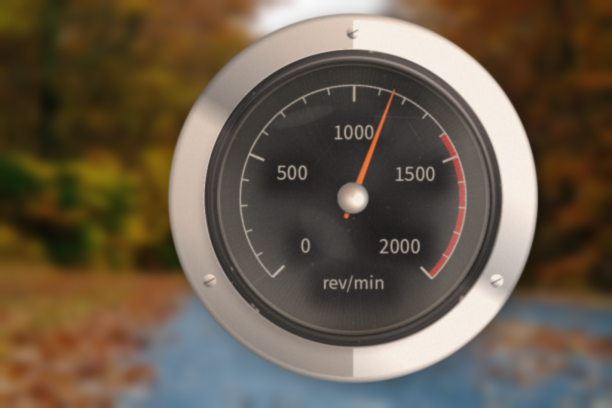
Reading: 1150 rpm
